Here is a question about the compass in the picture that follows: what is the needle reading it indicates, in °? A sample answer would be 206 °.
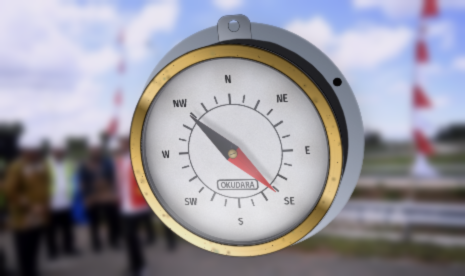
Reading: 135 °
